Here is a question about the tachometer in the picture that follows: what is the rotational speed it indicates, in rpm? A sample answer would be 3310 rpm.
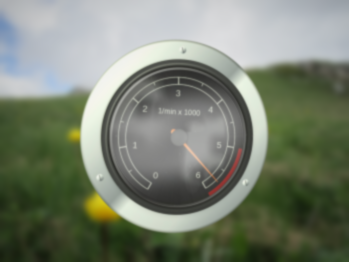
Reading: 5750 rpm
